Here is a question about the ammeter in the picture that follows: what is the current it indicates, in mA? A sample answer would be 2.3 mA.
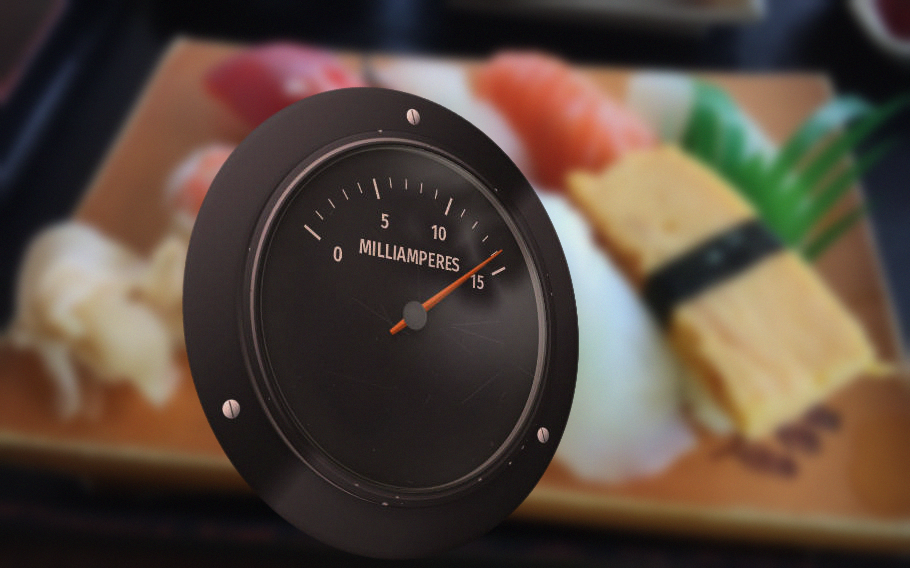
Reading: 14 mA
